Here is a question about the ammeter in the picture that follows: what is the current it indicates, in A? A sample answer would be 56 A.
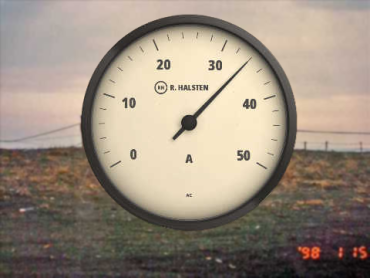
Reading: 34 A
